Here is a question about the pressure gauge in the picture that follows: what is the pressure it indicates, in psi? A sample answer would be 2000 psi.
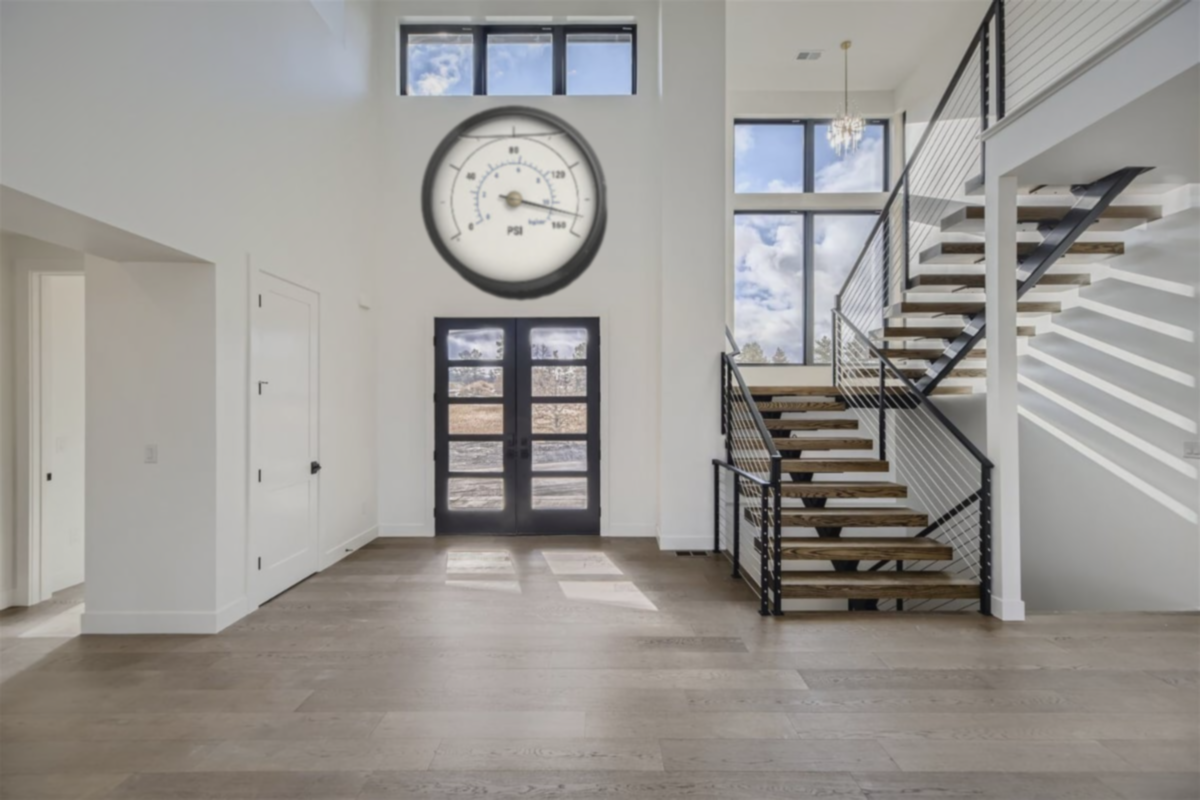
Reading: 150 psi
